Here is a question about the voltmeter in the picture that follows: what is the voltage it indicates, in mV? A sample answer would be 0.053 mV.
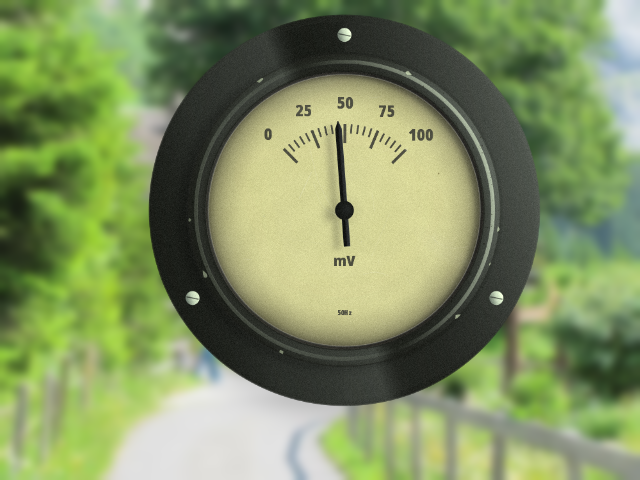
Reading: 45 mV
